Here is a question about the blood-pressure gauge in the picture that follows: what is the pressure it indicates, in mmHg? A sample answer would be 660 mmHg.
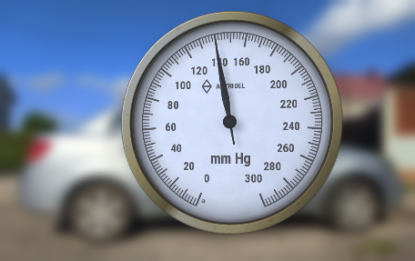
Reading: 140 mmHg
